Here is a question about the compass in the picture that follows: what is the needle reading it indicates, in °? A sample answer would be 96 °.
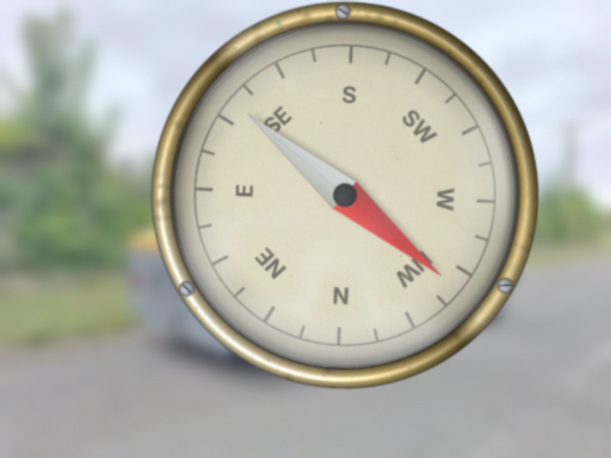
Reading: 307.5 °
